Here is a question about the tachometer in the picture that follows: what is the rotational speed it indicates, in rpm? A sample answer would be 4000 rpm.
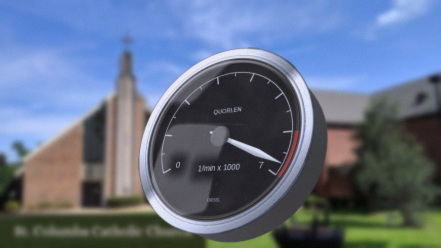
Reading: 6750 rpm
